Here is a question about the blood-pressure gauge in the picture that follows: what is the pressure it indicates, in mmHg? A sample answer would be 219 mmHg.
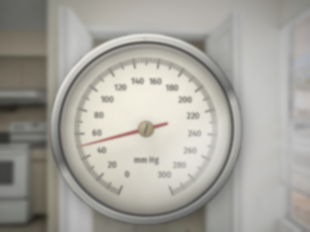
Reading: 50 mmHg
